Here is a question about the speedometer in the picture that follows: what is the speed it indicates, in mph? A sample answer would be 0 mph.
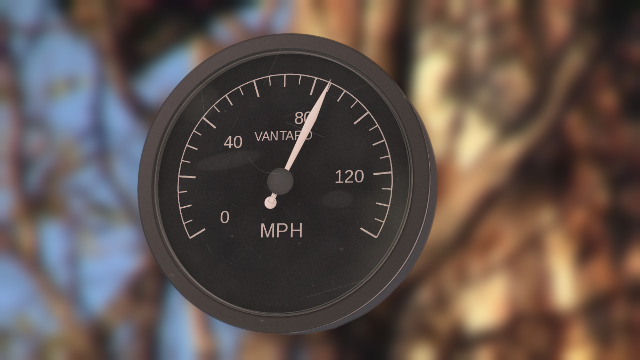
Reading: 85 mph
